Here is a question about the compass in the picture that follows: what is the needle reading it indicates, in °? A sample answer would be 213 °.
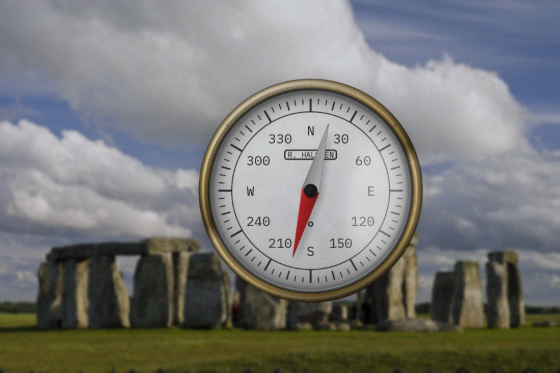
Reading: 195 °
